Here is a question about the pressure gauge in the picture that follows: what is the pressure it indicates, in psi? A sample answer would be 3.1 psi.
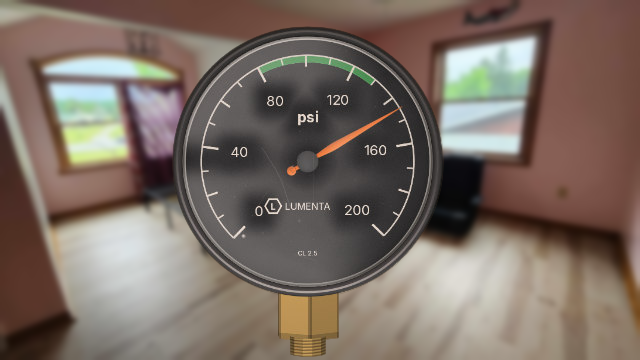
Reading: 145 psi
